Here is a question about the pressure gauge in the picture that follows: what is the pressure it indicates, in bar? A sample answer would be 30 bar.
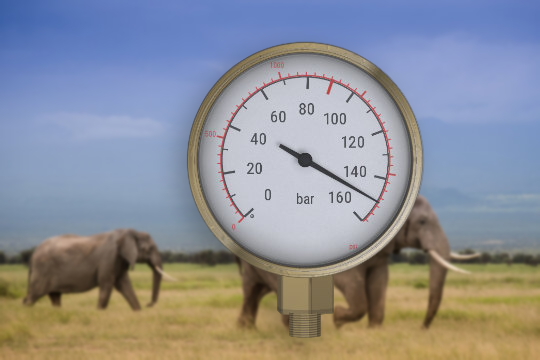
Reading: 150 bar
